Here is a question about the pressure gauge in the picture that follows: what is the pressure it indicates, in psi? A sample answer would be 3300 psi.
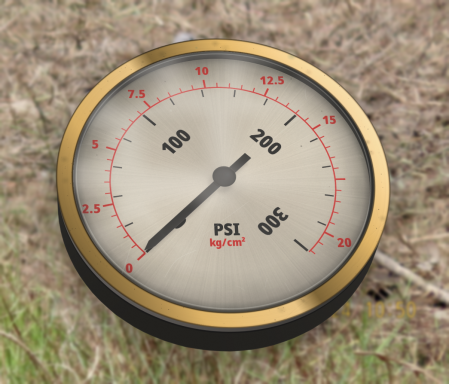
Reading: 0 psi
